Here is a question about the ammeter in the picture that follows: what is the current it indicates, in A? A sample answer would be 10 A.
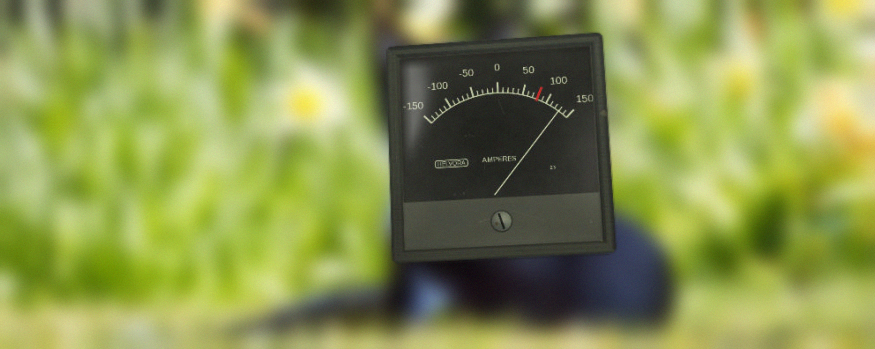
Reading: 130 A
